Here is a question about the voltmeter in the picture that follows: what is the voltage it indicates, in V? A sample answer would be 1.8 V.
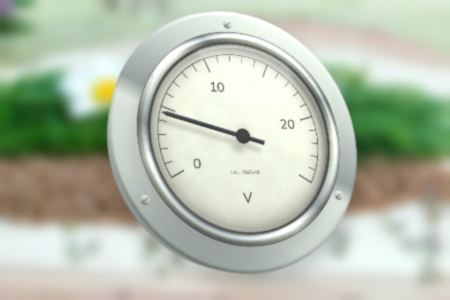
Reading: 4.5 V
